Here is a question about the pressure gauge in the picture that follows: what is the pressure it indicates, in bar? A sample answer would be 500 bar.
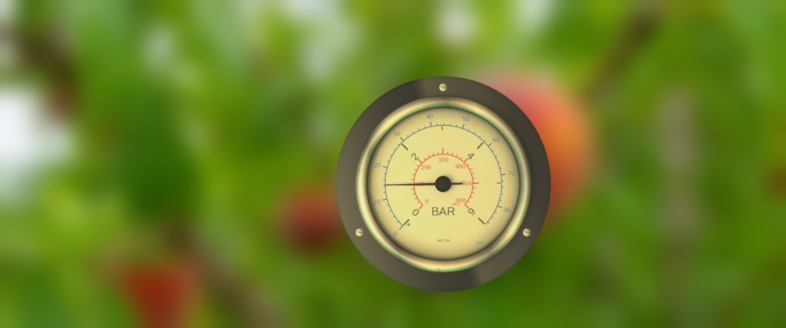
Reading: 1 bar
